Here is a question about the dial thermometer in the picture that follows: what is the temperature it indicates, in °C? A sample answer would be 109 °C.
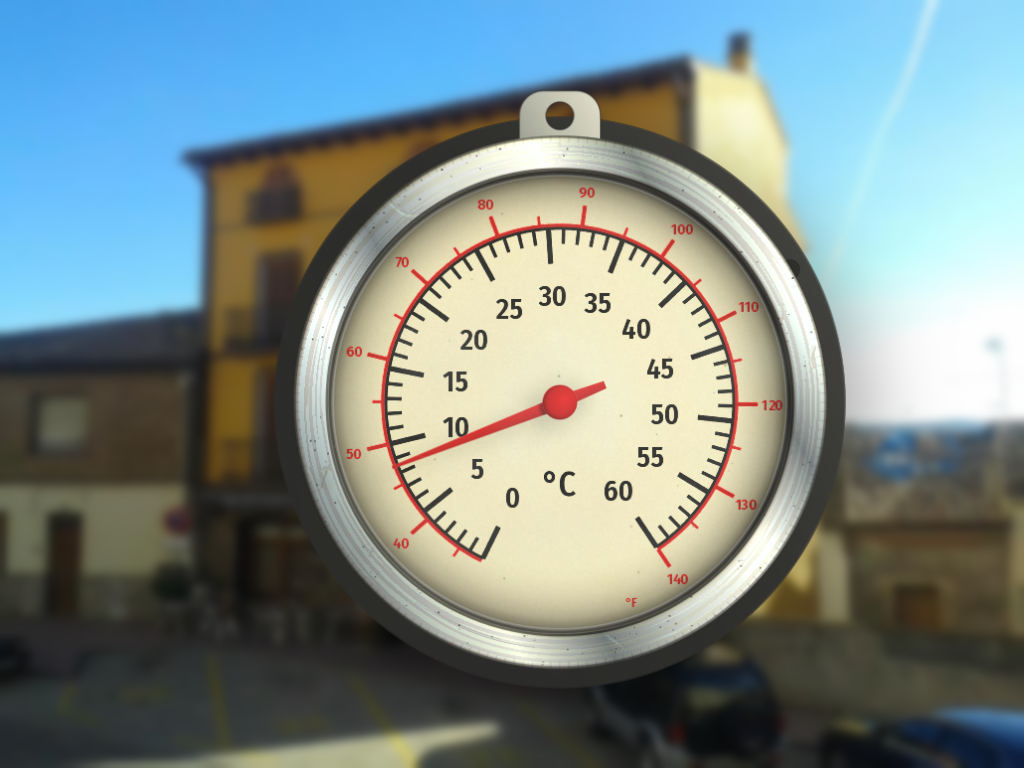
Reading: 8.5 °C
